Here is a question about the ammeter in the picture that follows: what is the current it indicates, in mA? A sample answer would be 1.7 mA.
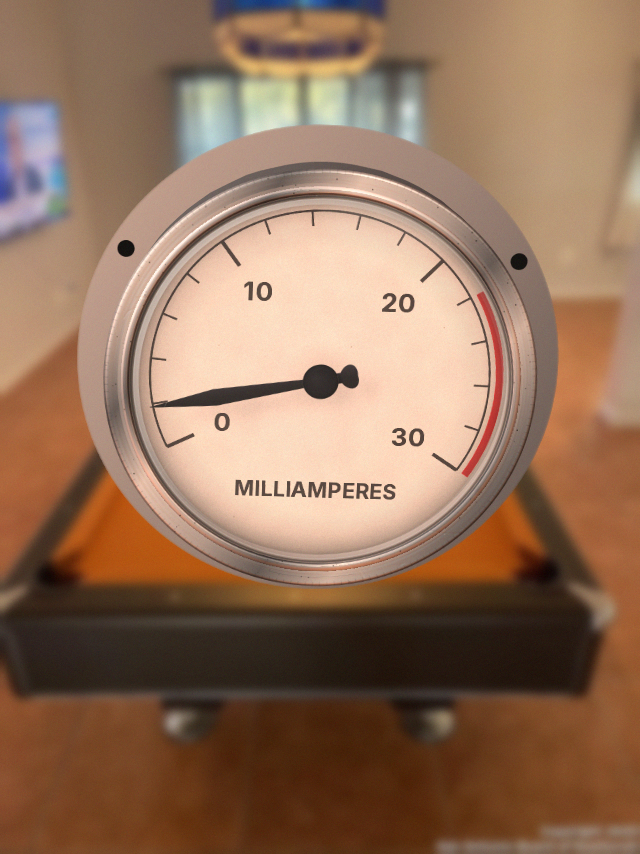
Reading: 2 mA
